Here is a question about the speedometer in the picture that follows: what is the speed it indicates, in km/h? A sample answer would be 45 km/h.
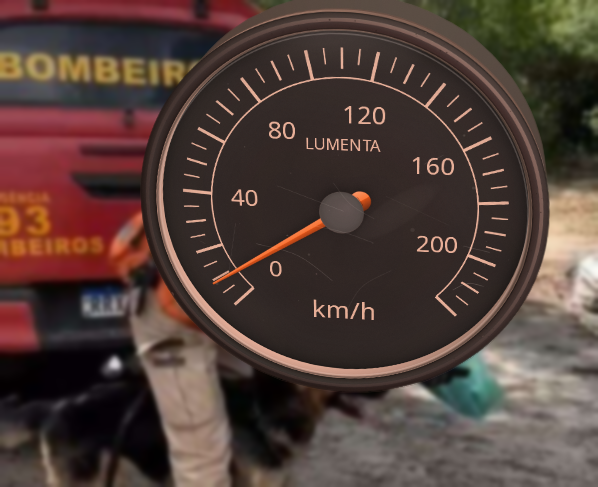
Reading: 10 km/h
